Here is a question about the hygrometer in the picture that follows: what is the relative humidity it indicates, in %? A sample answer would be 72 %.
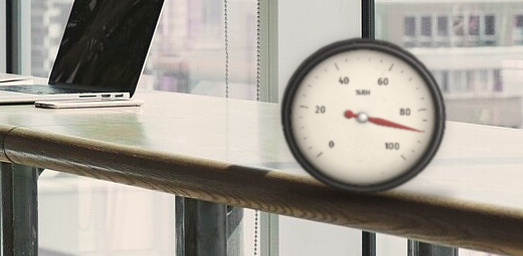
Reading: 88 %
